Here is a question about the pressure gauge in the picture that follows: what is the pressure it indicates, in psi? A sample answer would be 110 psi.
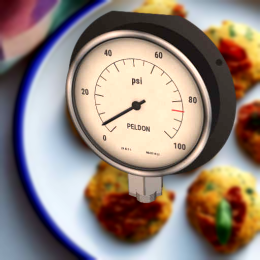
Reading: 5 psi
